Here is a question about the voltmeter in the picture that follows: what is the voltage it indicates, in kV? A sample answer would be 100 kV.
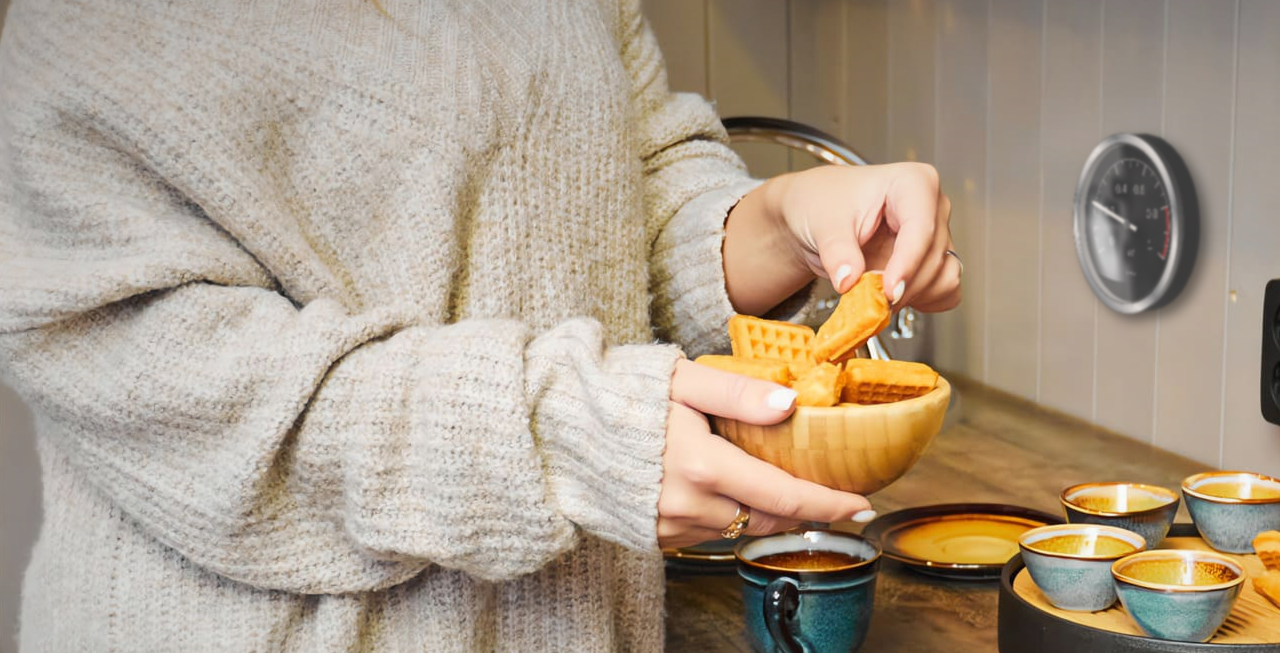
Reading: 0.2 kV
